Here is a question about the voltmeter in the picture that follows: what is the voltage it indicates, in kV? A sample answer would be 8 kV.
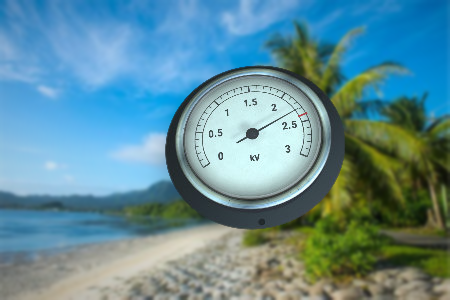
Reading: 2.3 kV
